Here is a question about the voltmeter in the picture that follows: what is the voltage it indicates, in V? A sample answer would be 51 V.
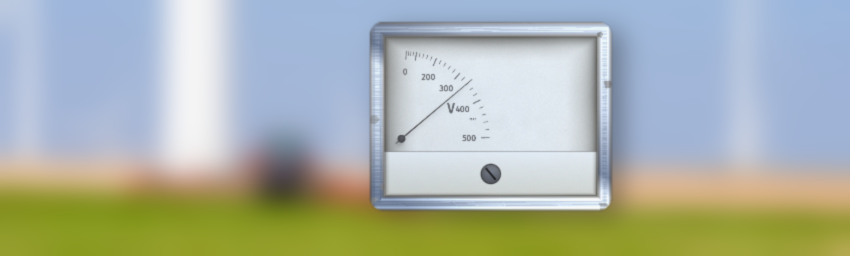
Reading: 340 V
